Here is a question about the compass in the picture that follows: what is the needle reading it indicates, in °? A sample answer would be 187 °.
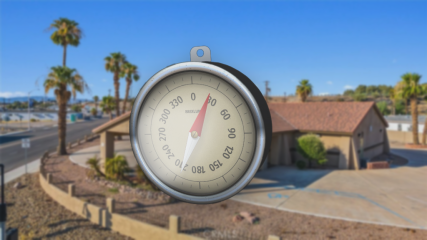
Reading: 25 °
